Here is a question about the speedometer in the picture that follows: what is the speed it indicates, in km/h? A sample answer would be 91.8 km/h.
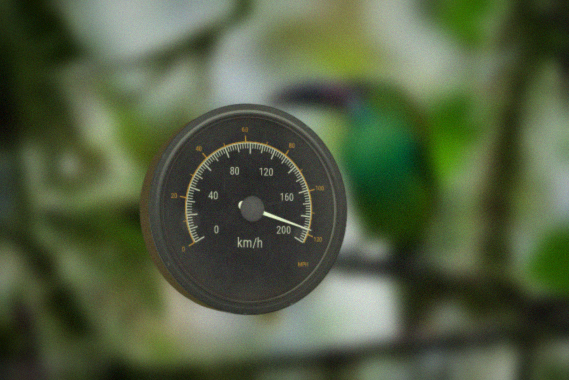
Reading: 190 km/h
